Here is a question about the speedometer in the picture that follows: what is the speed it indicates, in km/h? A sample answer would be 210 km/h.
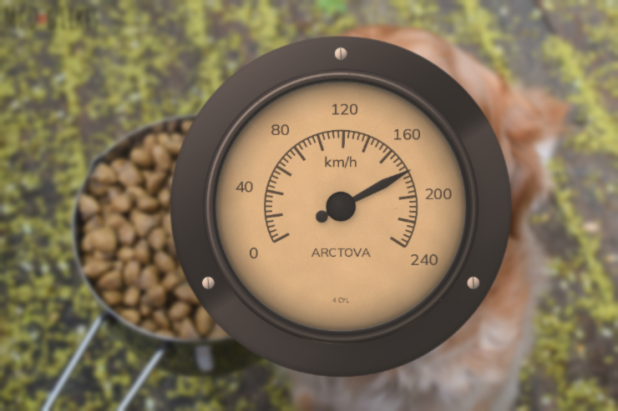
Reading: 180 km/h
